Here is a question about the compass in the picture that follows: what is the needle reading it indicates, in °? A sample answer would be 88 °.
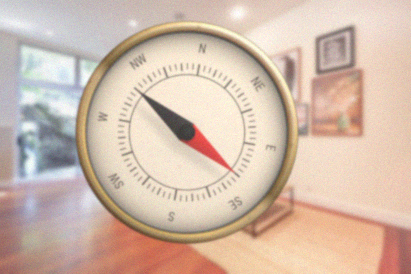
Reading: 120 °
